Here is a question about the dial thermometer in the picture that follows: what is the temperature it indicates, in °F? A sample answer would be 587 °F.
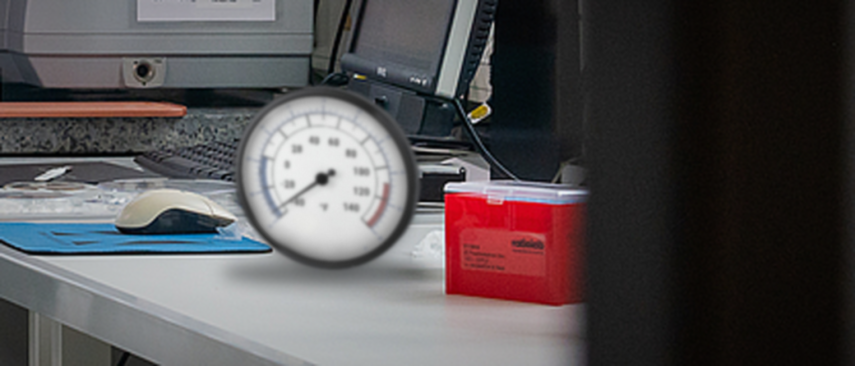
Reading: -35 °F
